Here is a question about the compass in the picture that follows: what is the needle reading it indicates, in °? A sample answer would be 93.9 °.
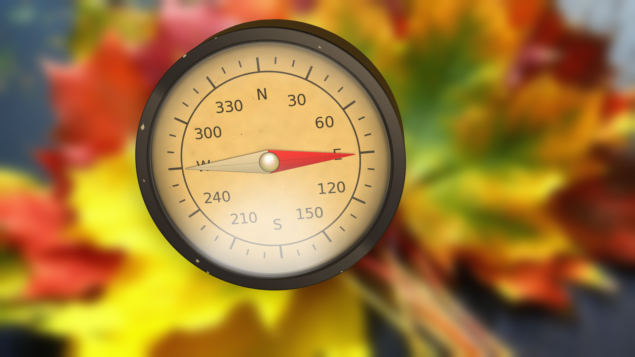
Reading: 90 °
